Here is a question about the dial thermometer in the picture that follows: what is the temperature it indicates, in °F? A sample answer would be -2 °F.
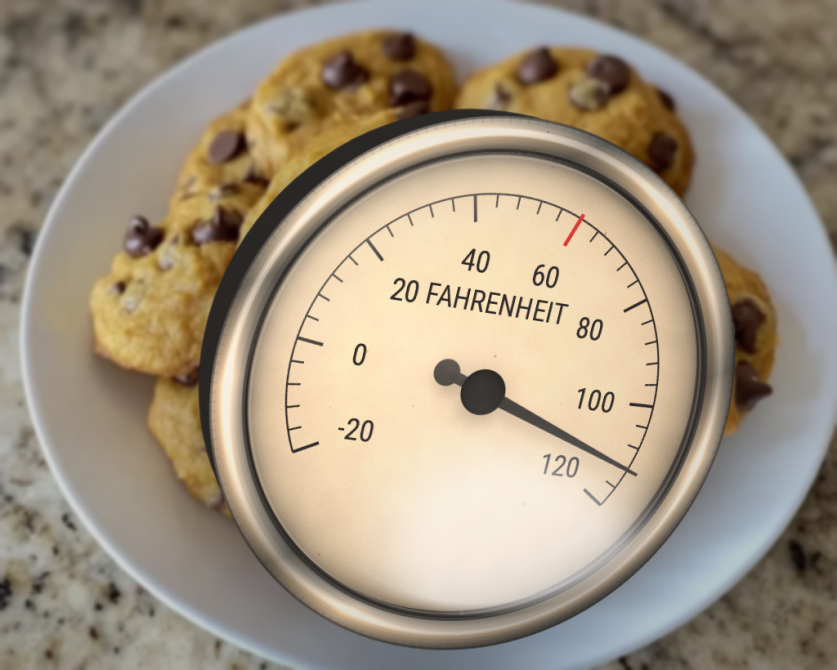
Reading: 112 °F
